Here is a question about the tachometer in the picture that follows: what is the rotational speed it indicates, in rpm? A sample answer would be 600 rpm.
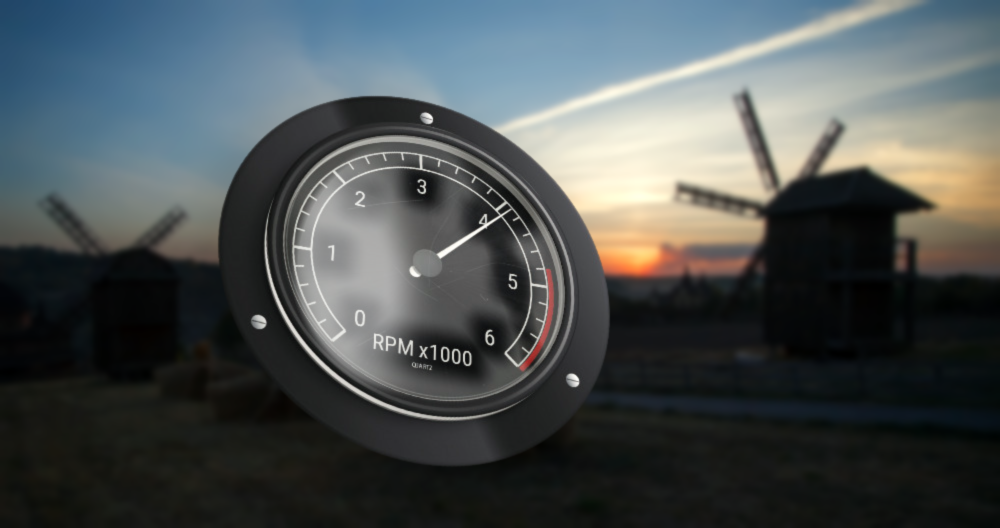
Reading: 4100 rpm
